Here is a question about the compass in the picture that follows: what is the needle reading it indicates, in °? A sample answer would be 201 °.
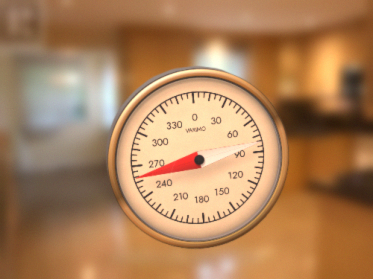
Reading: 260 °
